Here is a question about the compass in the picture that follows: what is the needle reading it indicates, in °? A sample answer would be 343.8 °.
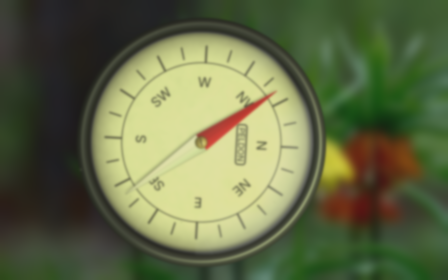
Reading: 322.5 °
